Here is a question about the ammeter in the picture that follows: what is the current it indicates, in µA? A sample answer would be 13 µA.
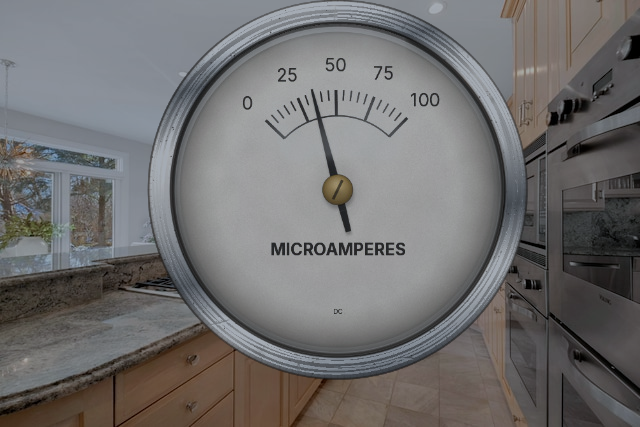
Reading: 35 µA
